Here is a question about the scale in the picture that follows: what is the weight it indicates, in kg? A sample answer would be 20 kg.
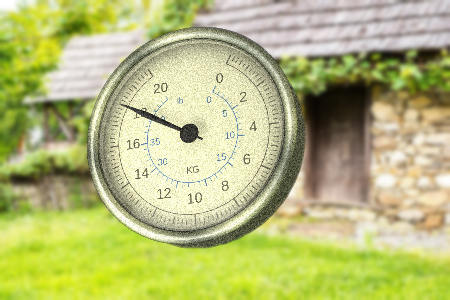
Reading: 18 kg
